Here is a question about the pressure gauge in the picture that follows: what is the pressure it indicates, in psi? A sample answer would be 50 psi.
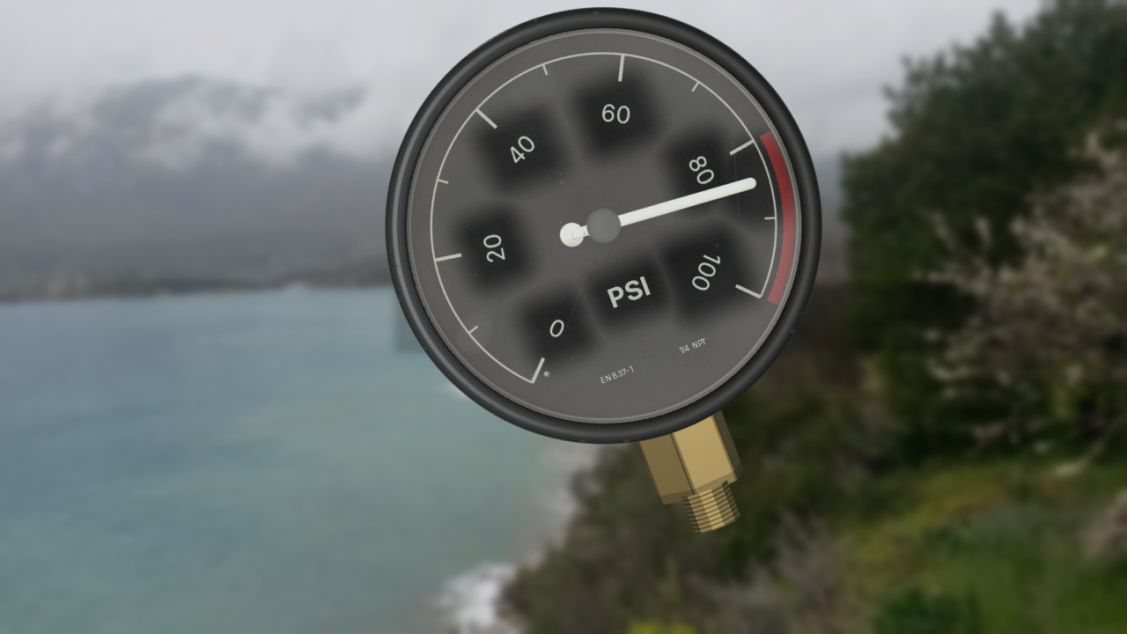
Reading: 85 psi
